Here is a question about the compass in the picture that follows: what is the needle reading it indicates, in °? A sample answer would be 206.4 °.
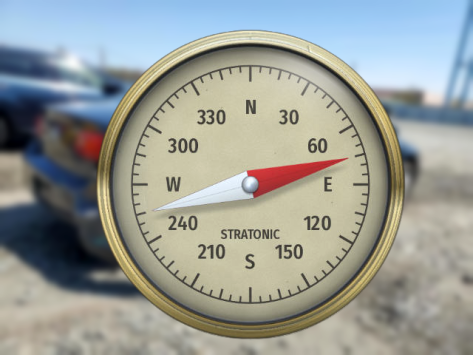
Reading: 75 °
